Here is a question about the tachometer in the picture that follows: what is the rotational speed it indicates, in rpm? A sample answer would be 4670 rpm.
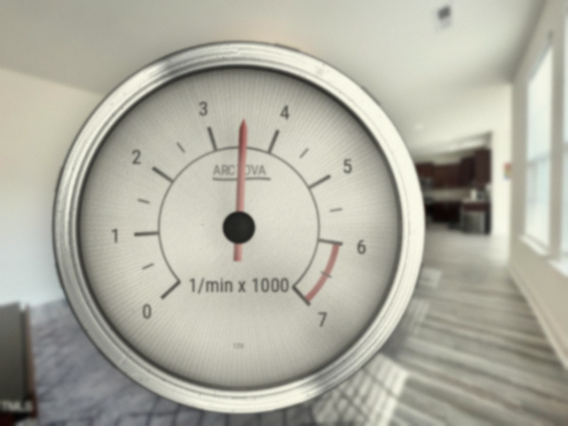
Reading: 3500 rpm
